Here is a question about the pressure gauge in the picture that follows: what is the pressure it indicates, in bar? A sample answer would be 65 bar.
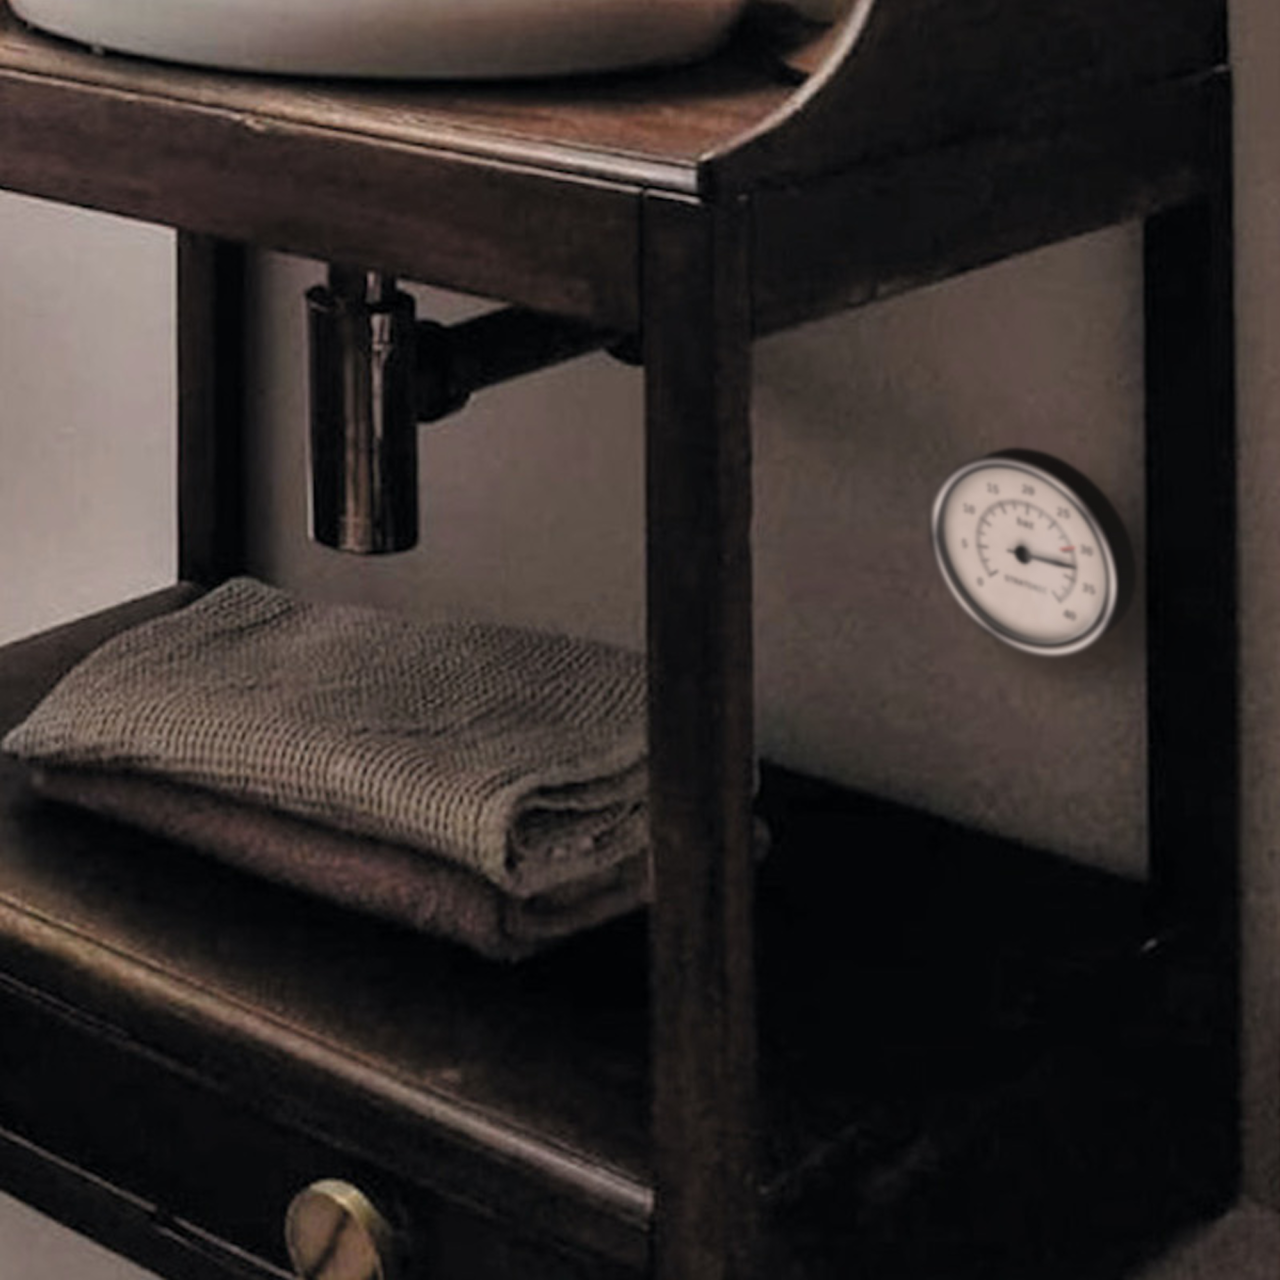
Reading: 32.5 bar
